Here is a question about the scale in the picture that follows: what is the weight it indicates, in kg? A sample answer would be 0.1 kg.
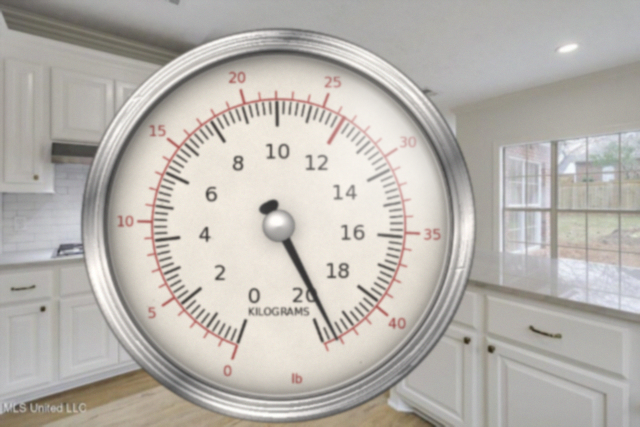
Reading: 19.6 kg
